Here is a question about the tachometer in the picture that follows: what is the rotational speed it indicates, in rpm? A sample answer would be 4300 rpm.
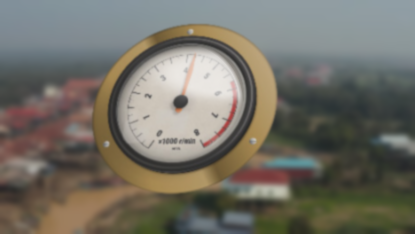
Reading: 4250 rpm
